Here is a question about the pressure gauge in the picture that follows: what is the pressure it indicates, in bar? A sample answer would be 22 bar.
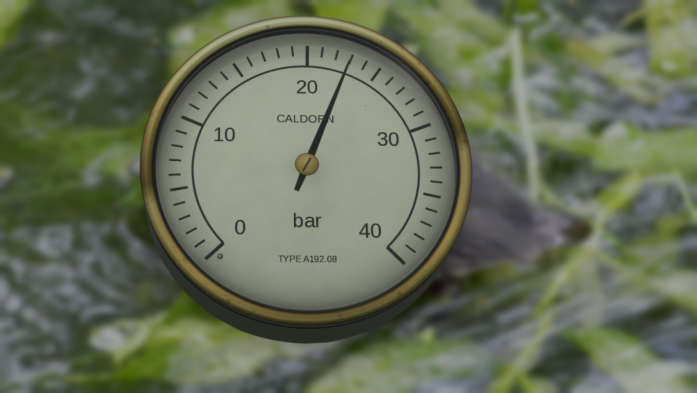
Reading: 23 bar
